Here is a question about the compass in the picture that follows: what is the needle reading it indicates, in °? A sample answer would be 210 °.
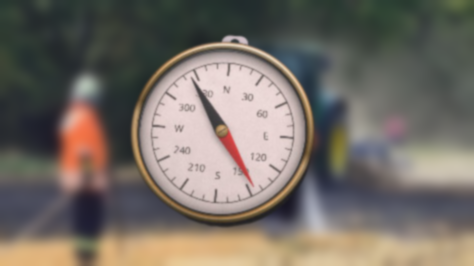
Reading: 145 °
